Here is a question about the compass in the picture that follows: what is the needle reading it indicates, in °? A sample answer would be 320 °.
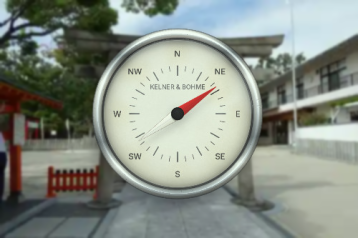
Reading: 55 °
